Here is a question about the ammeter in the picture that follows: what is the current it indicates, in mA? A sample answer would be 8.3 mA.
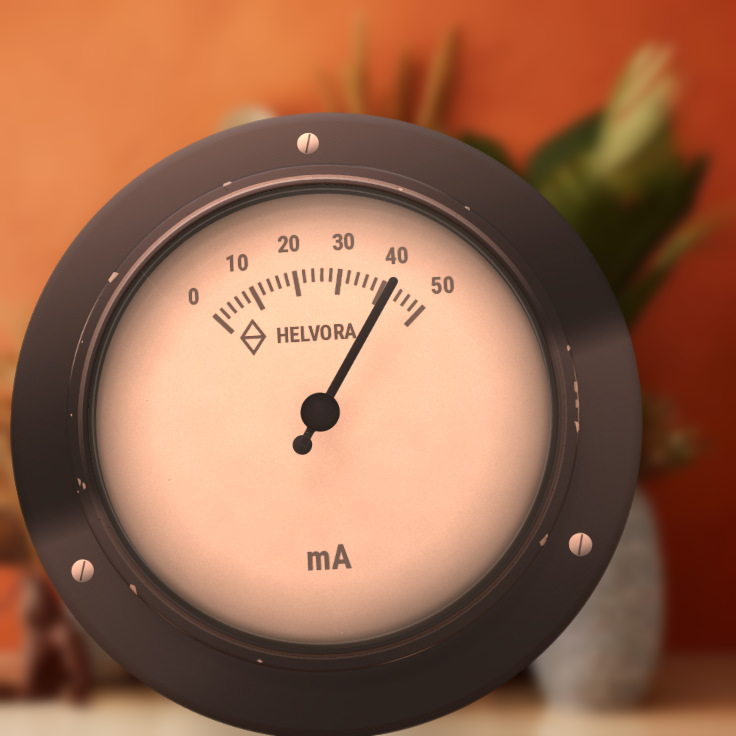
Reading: 42 mA
